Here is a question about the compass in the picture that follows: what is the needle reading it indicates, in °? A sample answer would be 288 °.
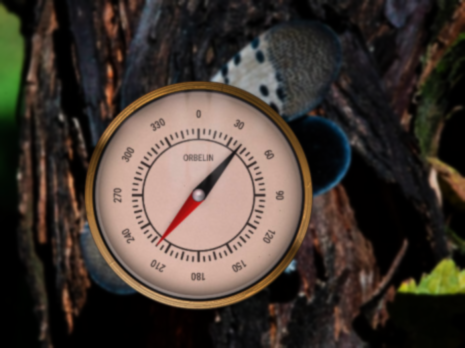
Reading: 220 °
